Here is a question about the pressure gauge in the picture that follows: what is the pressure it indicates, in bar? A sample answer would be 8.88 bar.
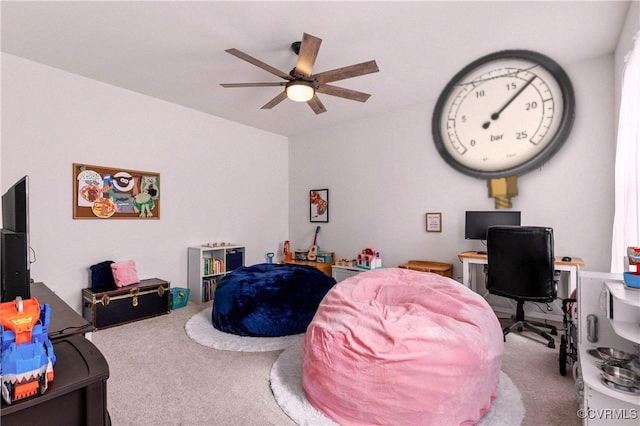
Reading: 17 bar
